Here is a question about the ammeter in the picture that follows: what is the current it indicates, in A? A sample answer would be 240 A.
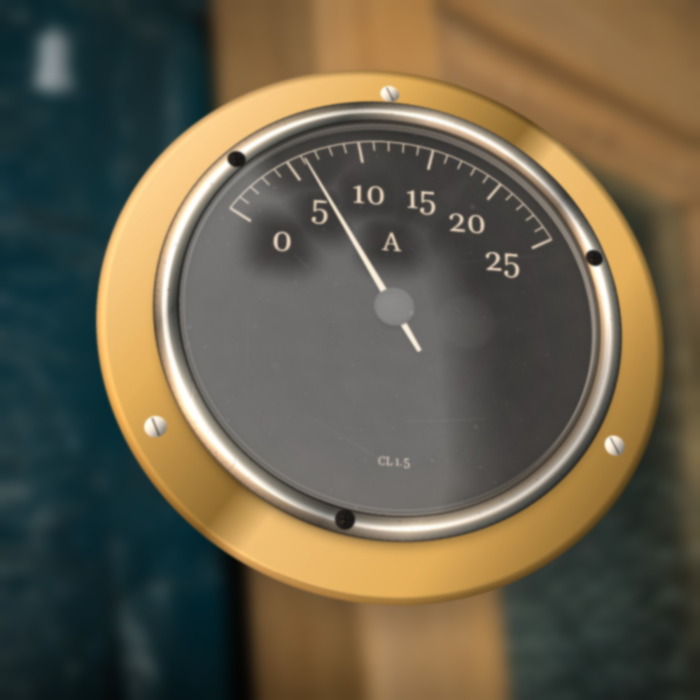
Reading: 6 A
